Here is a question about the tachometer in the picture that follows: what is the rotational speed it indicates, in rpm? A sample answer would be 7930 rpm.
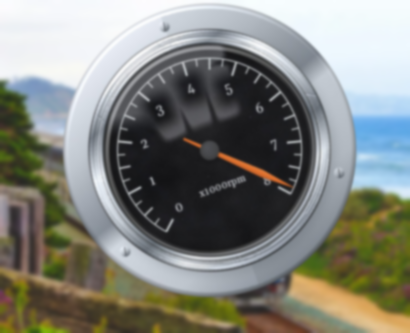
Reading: 7875 rpm
